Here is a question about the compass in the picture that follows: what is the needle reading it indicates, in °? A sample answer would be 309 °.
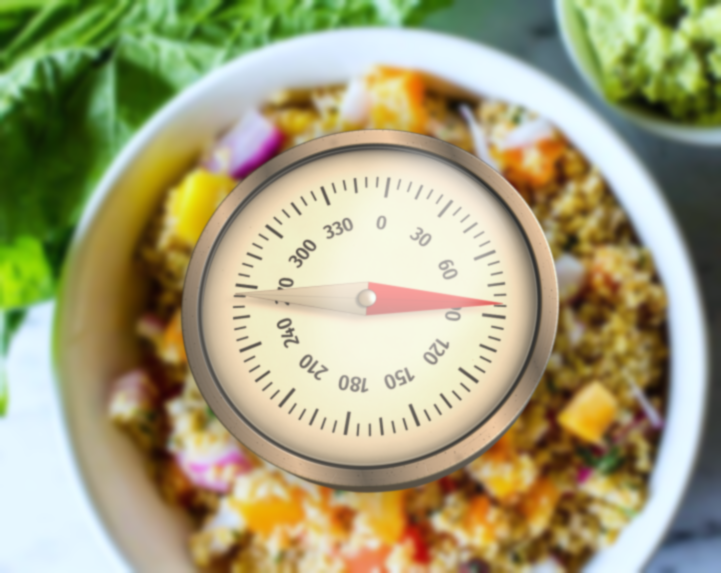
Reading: 85 °
